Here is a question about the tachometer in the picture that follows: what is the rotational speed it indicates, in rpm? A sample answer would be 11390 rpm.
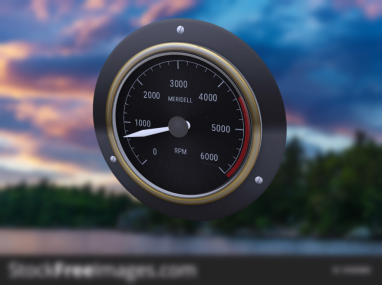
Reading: 700 rpm
